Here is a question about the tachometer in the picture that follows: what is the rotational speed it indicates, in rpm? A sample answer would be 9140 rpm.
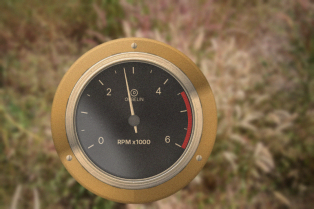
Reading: 2750 rpm
